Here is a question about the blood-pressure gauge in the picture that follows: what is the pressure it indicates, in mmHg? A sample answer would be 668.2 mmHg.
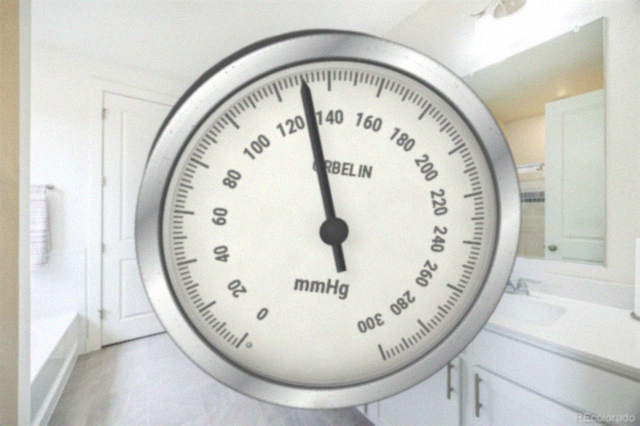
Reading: 130 mmHg
